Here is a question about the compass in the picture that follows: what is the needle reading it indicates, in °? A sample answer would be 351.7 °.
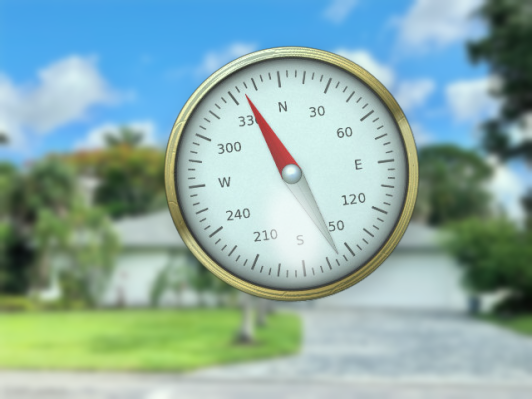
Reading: 337.5 °
